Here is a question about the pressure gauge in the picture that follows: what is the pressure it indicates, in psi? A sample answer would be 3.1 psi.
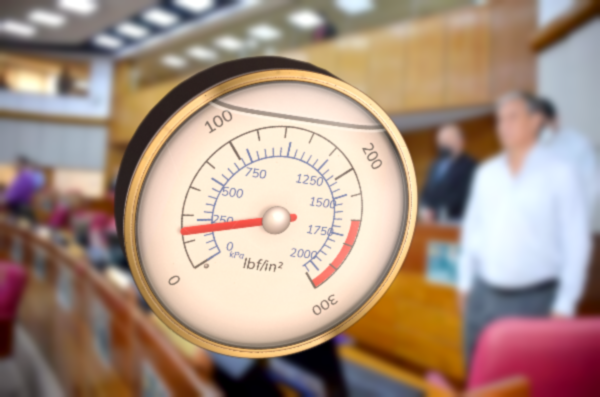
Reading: 30 psi
